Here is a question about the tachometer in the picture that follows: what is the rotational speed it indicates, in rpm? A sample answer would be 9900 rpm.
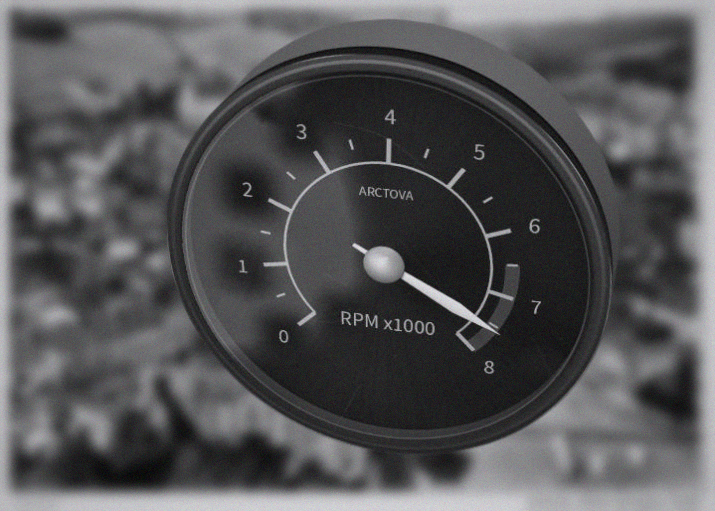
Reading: 7500 rpm
